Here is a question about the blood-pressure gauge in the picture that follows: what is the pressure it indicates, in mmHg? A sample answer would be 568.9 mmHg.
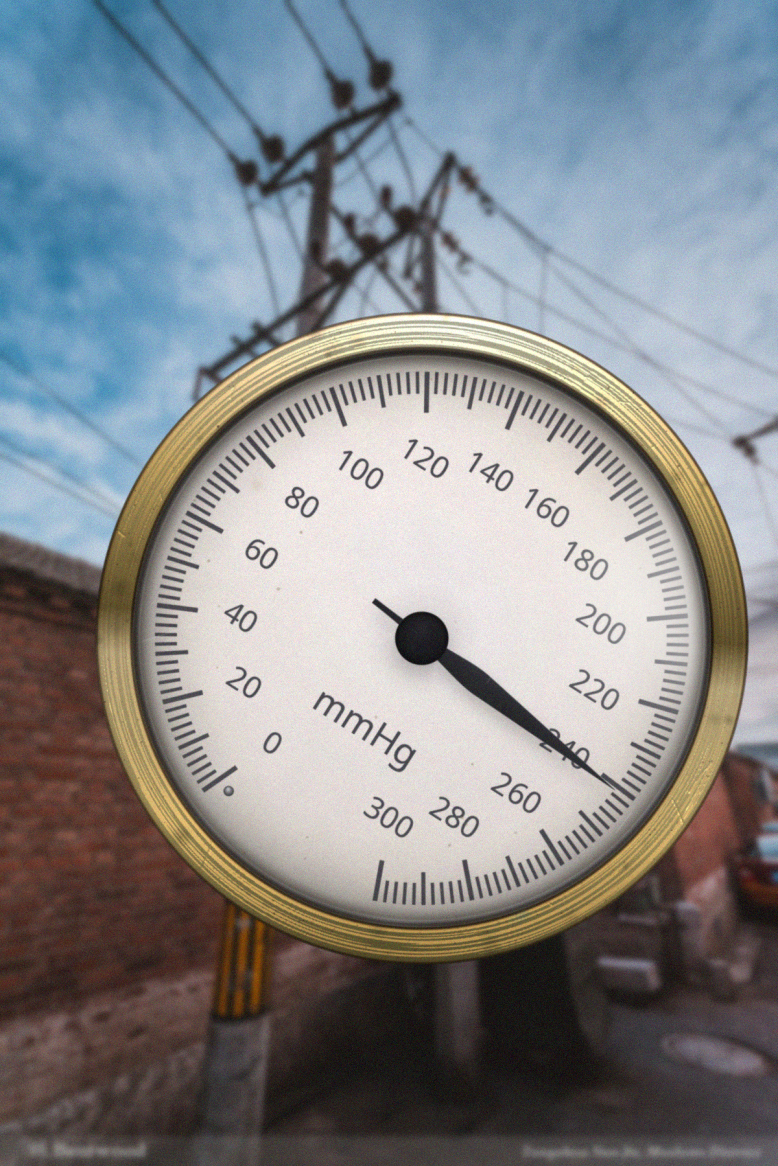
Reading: 241 mmHg
